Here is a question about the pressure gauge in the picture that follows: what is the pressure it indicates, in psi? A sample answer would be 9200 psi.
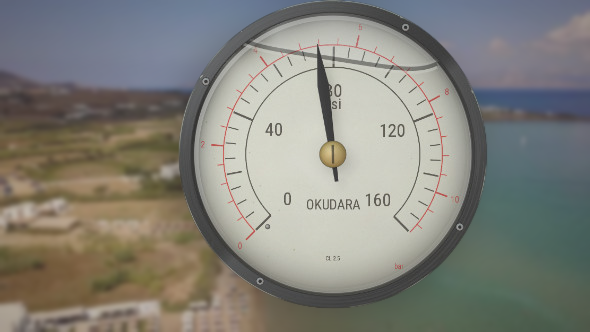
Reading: 75 psi
